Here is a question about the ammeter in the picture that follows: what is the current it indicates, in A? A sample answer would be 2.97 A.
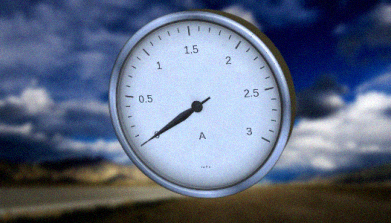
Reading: 0 A
